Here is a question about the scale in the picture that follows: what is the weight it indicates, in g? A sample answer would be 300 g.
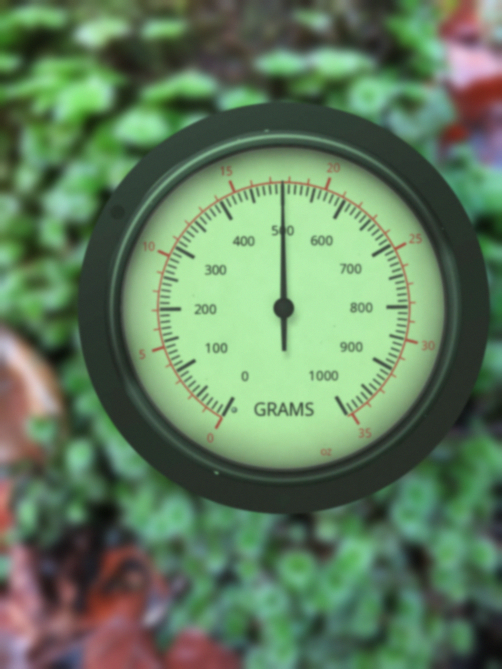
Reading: 500 g
